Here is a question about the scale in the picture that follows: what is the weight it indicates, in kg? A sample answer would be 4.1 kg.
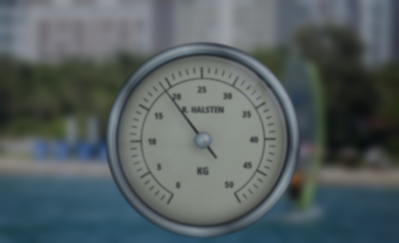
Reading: 19 kg
